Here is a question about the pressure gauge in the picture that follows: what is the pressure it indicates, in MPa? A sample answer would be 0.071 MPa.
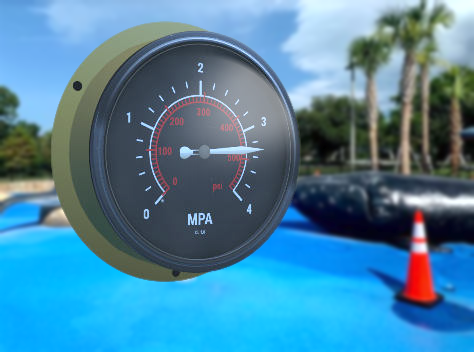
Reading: 3.3 MPa
